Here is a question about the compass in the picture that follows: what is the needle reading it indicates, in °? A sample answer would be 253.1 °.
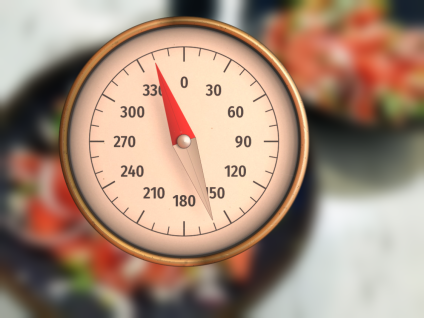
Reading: 340 °
